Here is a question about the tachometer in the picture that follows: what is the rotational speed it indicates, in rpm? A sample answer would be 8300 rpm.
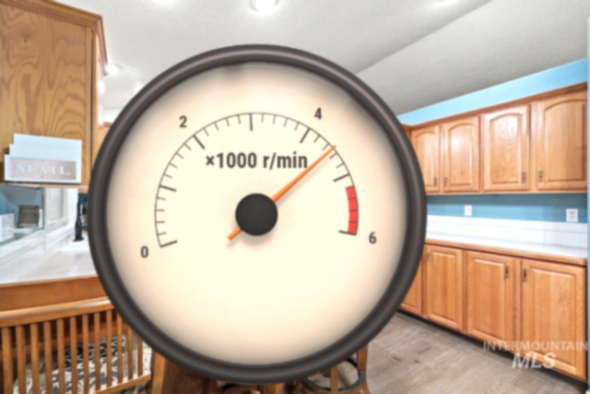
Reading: 4500 rpm
